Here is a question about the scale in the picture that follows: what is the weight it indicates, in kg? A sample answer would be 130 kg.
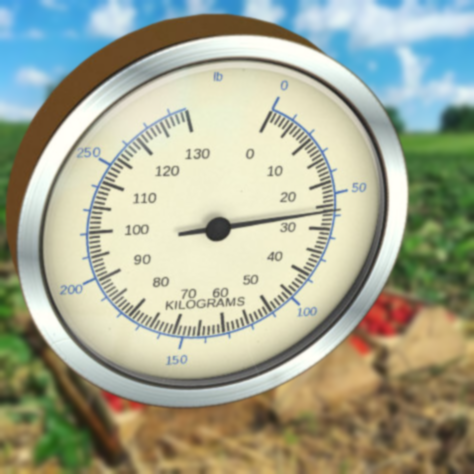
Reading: 25 kg
